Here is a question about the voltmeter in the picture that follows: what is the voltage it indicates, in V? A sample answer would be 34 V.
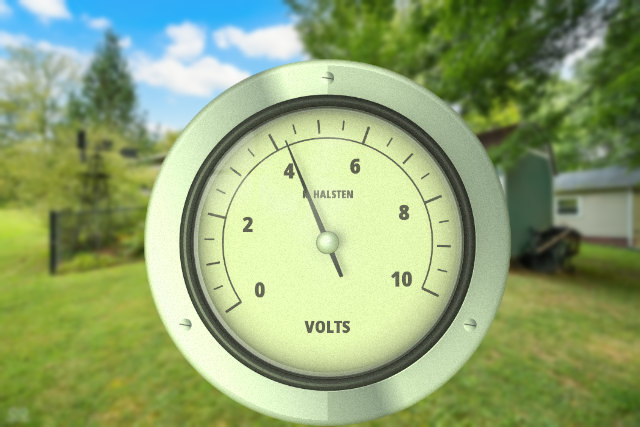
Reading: 4.25 V
